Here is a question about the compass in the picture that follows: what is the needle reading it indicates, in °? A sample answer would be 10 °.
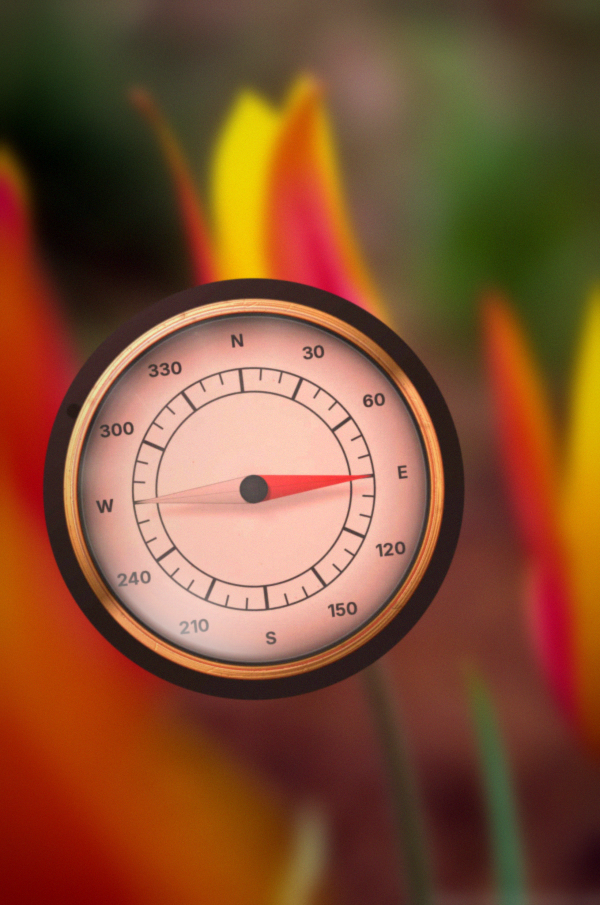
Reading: 90 °
